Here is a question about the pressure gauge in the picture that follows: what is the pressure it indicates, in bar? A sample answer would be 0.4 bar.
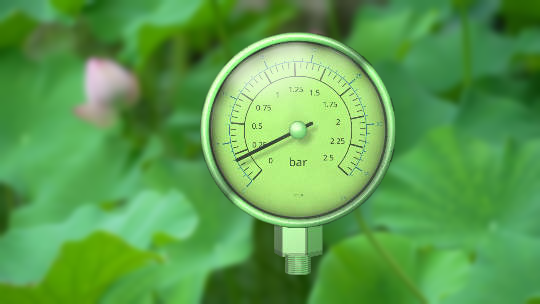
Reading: 0.2 bar
